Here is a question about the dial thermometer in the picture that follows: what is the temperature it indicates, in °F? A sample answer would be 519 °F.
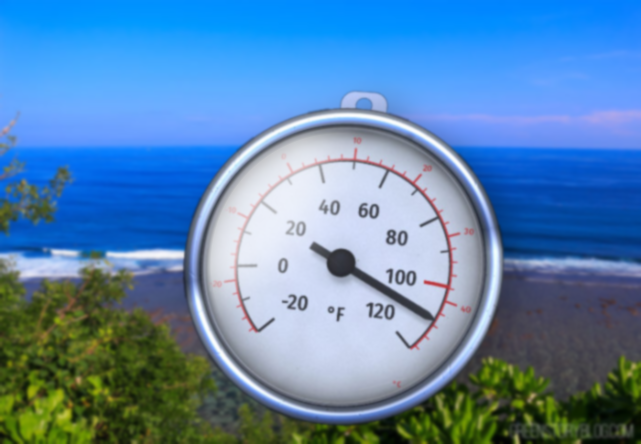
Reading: 110 °F
